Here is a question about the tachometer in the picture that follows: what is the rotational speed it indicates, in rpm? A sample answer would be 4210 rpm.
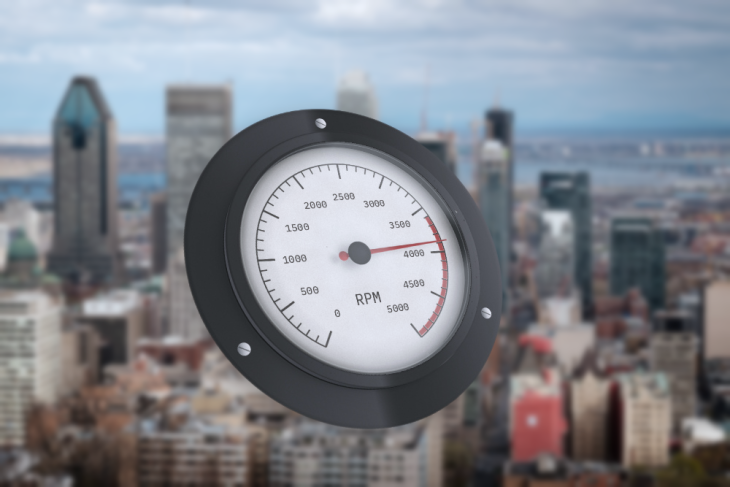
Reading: 3900 rpm
